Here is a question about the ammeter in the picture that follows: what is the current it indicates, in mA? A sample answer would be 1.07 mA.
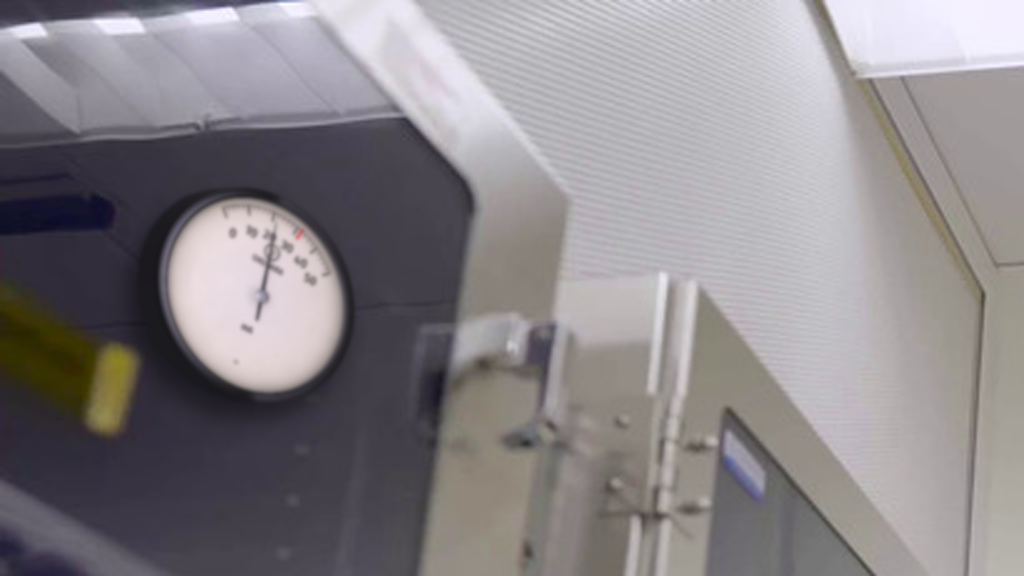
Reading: 20 mA
